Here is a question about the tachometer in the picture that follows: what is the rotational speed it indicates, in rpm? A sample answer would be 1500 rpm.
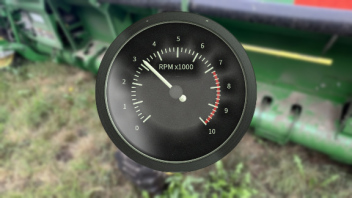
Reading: 3200 rpm
